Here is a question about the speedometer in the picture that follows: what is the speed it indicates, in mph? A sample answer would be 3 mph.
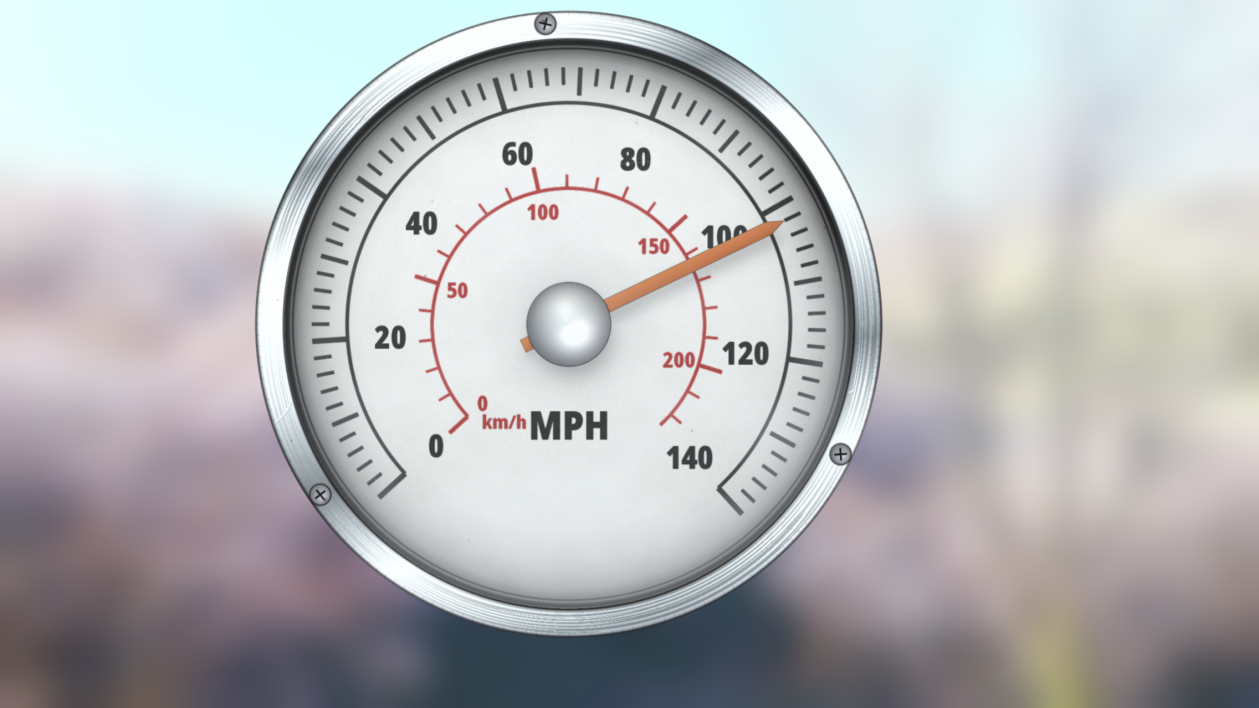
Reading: 102 mph
